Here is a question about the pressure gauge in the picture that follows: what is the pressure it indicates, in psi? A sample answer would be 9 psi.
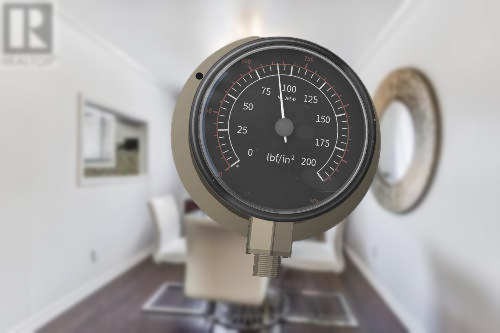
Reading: 90 psi
